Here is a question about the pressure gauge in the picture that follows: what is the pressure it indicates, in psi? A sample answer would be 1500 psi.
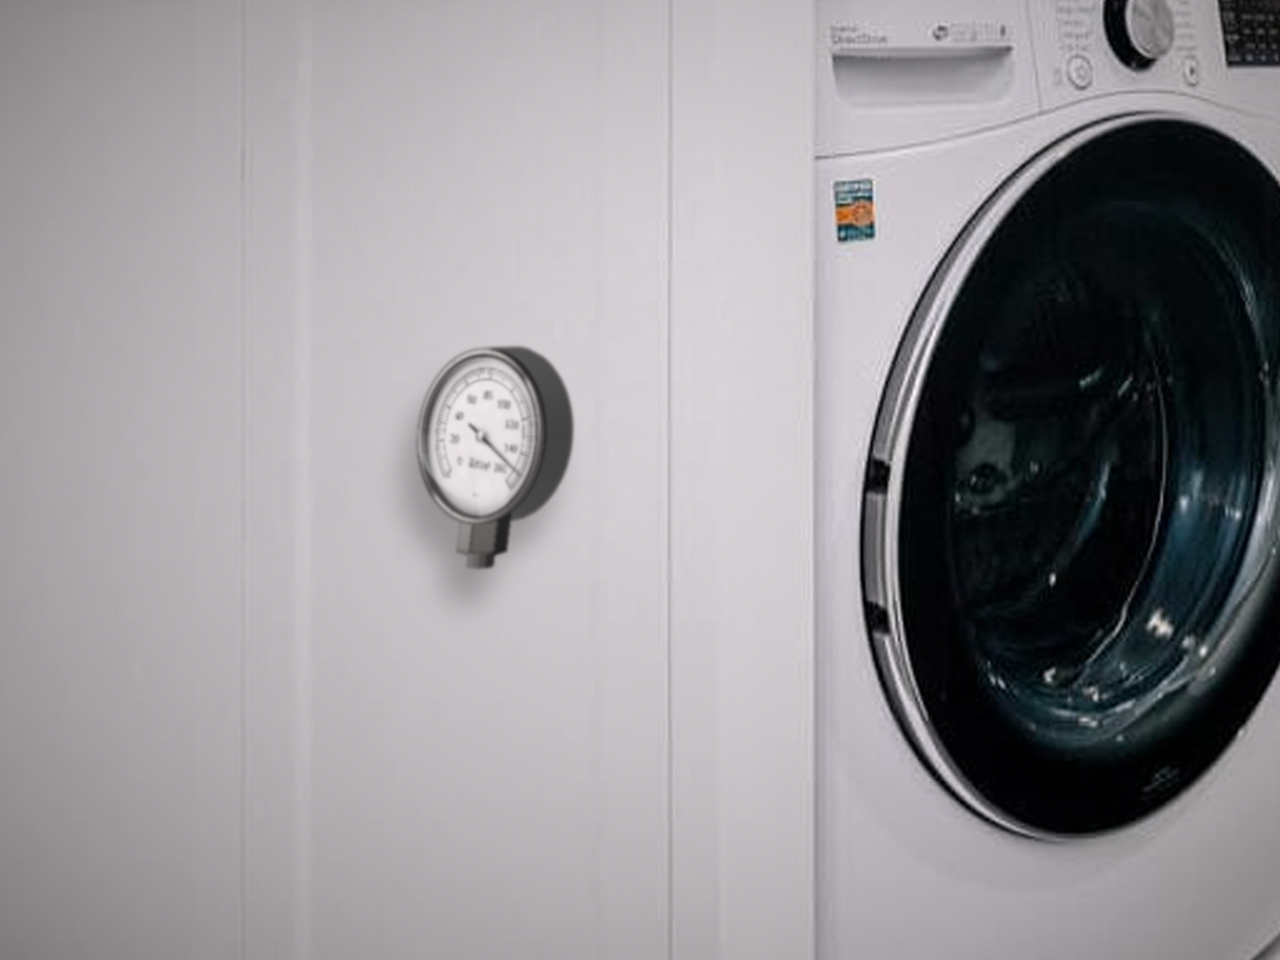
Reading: 150 psi
